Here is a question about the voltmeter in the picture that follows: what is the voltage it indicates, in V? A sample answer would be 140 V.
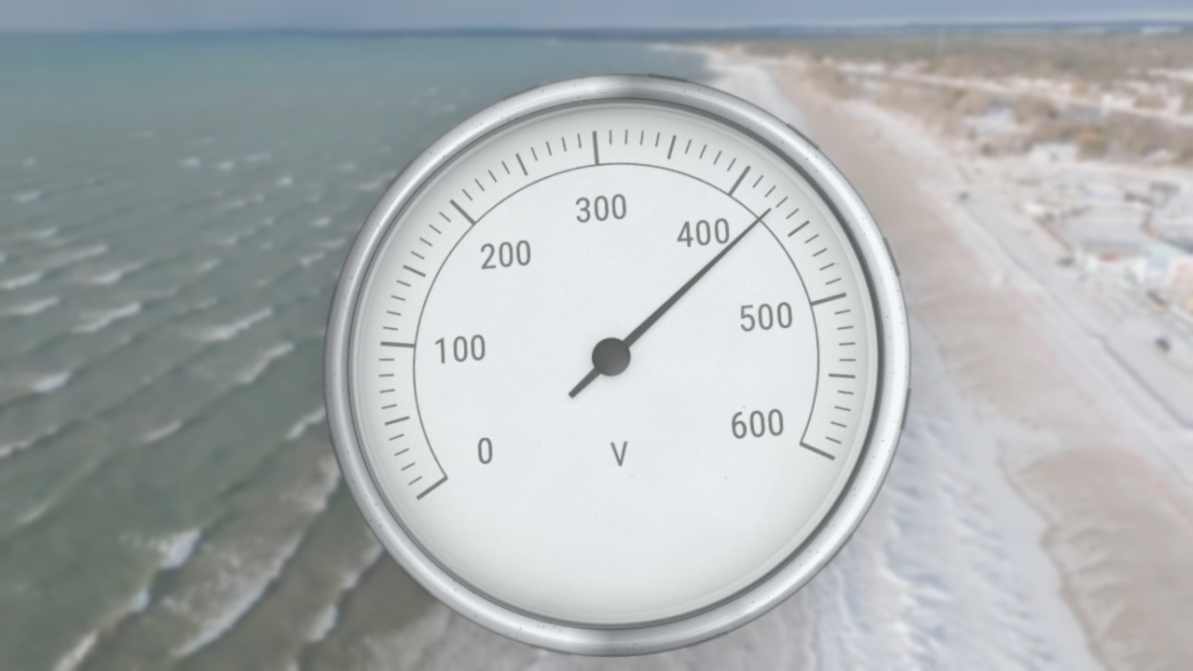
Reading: 430 V
